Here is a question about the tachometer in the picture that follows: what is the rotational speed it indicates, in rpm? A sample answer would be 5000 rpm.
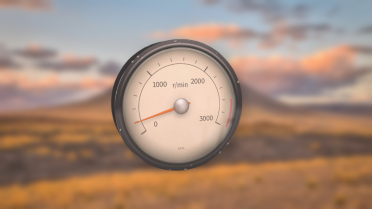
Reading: 200 rpm
